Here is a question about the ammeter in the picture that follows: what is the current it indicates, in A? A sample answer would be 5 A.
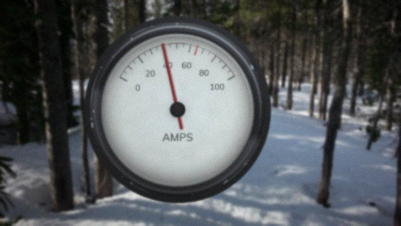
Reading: 40 A
